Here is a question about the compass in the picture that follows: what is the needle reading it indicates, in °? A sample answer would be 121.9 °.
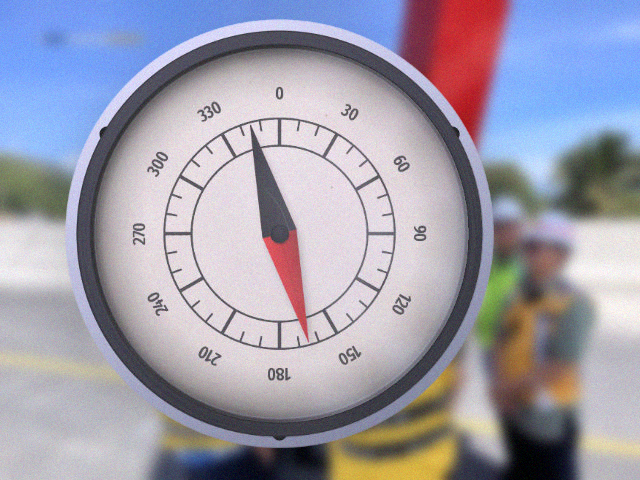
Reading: 165 °
